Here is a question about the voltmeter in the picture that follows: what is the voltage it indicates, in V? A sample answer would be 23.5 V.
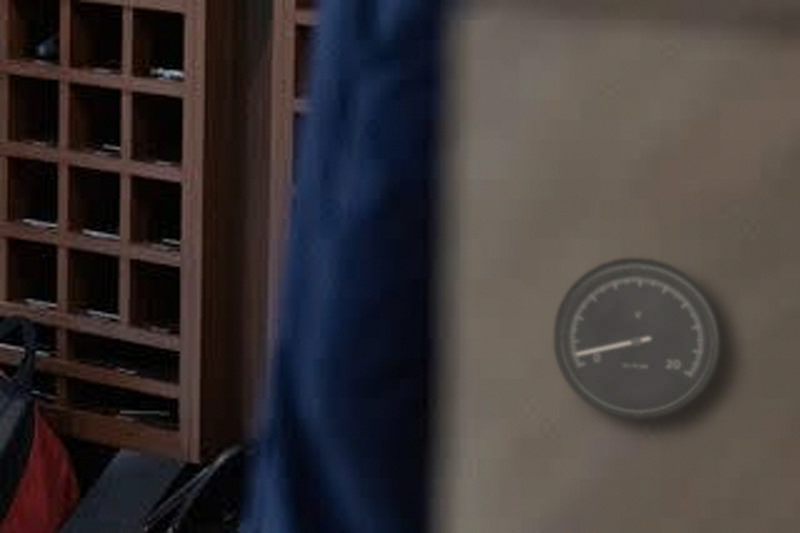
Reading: 1 V
